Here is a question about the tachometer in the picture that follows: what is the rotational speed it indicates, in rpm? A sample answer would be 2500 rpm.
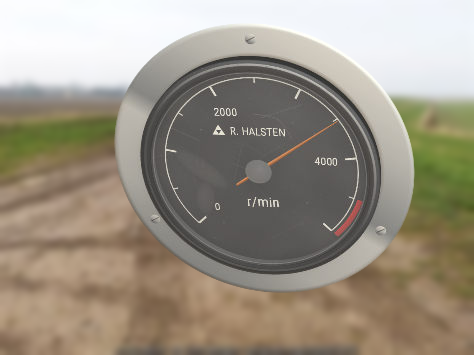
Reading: 3500 rpm
